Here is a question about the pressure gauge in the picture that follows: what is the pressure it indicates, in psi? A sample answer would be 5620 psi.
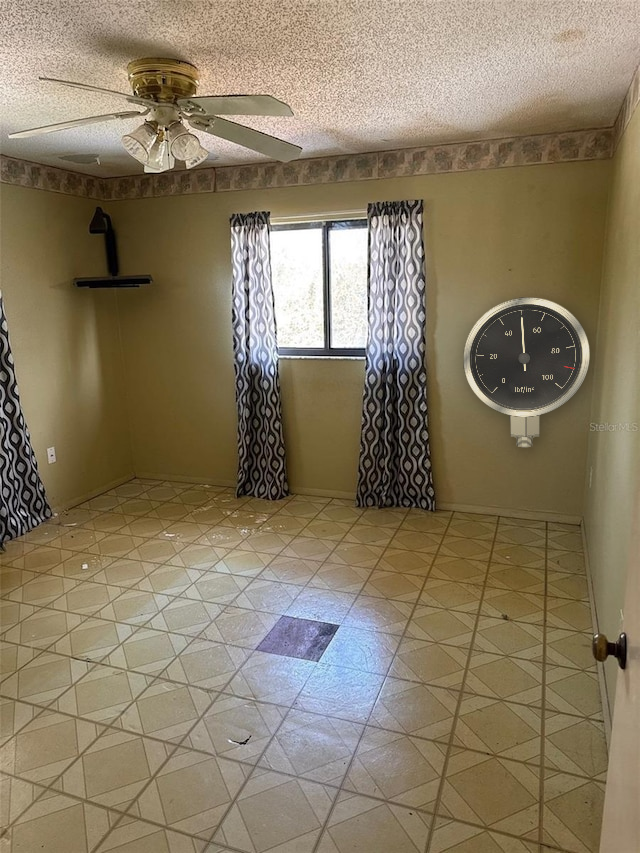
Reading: 50 psi
